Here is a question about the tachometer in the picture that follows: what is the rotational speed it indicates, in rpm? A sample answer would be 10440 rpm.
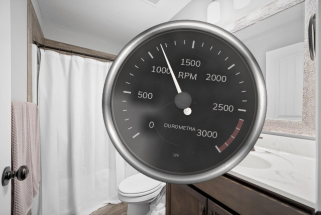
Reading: 1150 rpm
